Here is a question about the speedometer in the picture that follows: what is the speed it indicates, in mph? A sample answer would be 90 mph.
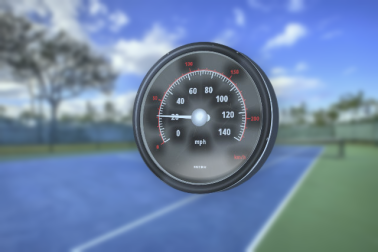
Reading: 20 mph
